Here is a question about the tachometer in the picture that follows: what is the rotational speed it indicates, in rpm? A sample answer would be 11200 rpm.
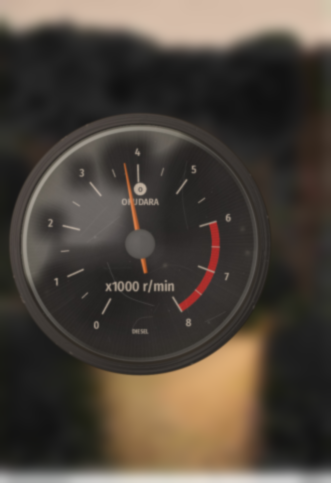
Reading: 3750 rpm
